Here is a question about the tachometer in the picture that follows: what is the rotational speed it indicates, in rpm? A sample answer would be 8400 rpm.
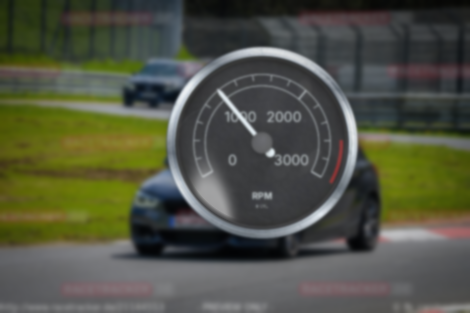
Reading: 1000 rpm
